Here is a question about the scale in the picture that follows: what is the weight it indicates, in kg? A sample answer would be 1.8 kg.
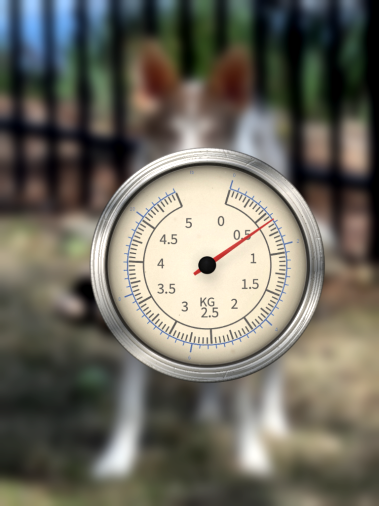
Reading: 0.6 kg
